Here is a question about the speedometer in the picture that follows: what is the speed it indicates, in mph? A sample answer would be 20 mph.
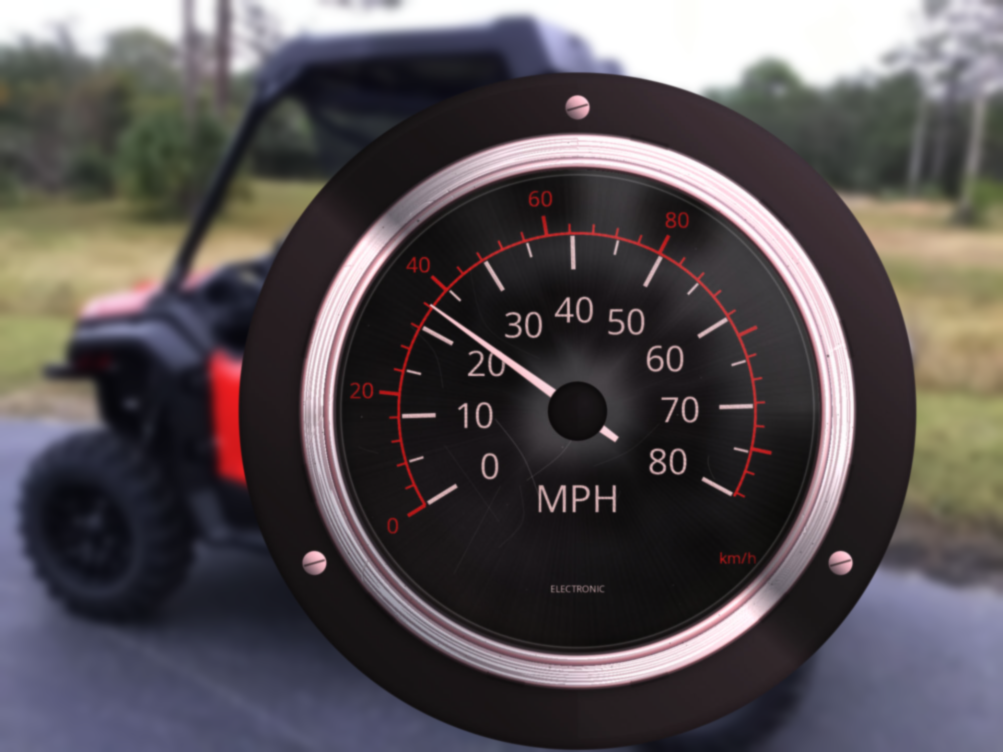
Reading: 22.5 mph
